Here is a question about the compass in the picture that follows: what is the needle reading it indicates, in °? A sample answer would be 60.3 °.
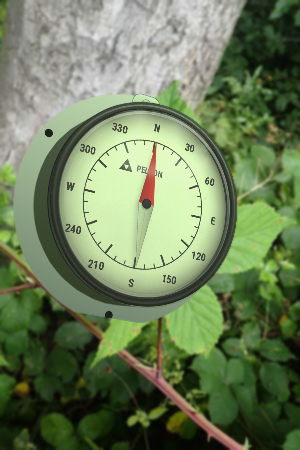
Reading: 0 °
